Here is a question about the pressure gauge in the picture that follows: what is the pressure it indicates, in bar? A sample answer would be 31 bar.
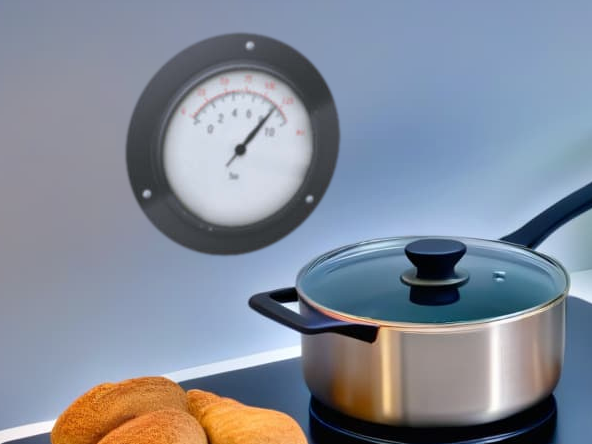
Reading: 8 bar
